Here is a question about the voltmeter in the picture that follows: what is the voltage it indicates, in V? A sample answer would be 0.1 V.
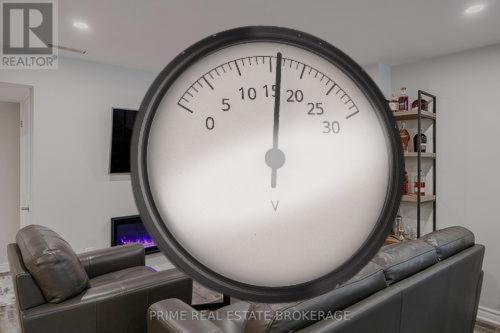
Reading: 16 V
